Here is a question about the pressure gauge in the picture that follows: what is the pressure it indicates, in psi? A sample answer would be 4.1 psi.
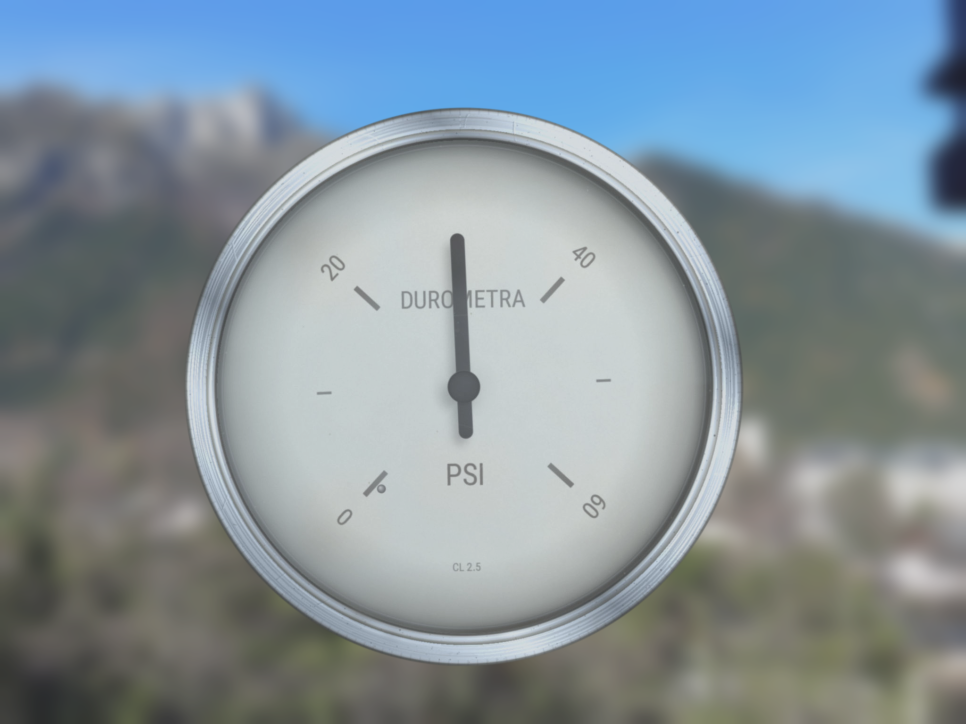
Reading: 30 psi
